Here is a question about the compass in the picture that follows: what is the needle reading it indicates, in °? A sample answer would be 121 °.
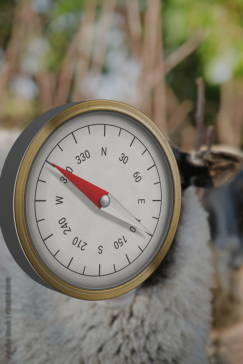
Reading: 300 °
